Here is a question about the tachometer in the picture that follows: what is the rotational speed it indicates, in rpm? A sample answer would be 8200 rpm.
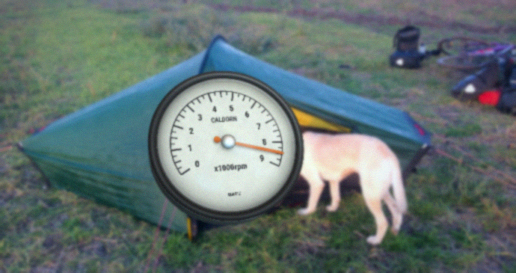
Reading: 8500 rpm
